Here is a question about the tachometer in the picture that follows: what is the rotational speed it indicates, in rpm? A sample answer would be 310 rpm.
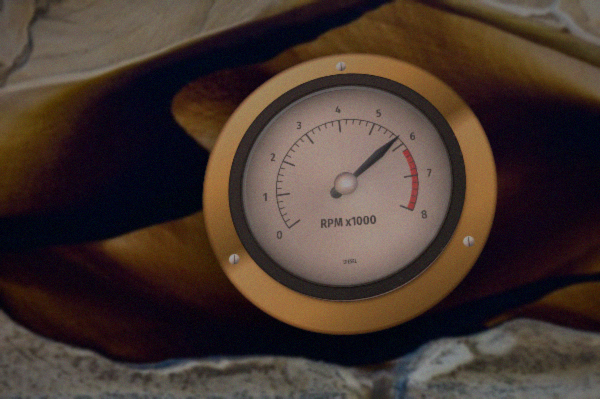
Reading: 5800 rpm
